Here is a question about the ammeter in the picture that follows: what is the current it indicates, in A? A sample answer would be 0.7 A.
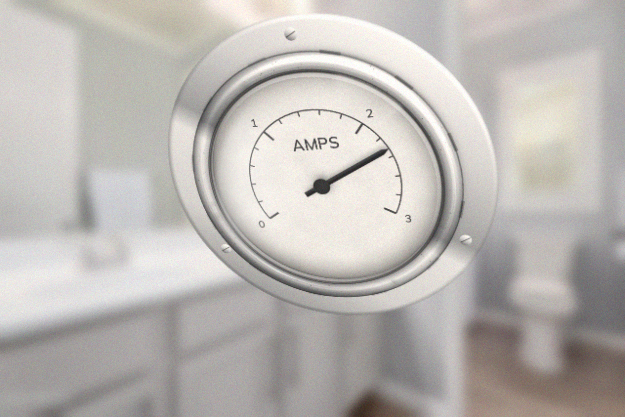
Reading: 2.3 A
